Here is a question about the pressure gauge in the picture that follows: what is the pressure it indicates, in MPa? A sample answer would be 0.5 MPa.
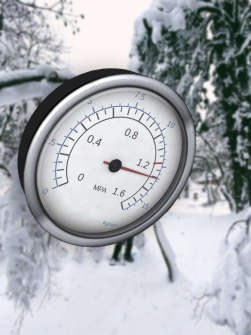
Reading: 1.3 MPa
